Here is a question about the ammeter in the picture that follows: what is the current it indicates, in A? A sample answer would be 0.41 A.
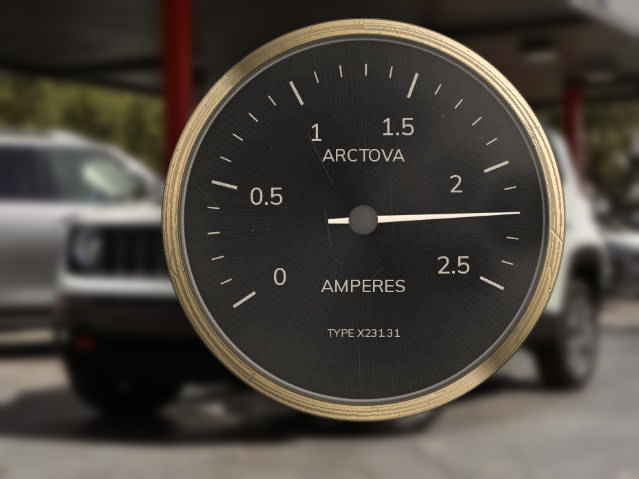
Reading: 2.2 A
